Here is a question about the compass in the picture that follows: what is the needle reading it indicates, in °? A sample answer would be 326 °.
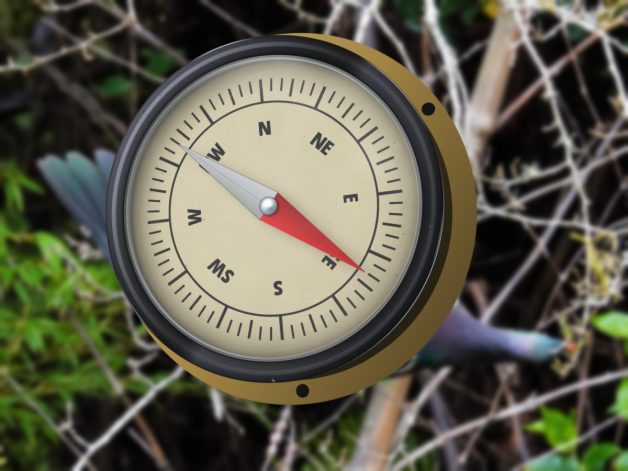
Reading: 130 °
